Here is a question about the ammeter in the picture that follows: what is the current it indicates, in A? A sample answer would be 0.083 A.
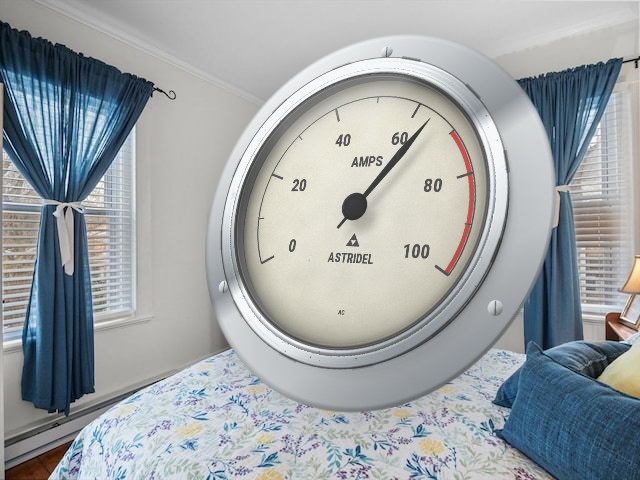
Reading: 65 A
